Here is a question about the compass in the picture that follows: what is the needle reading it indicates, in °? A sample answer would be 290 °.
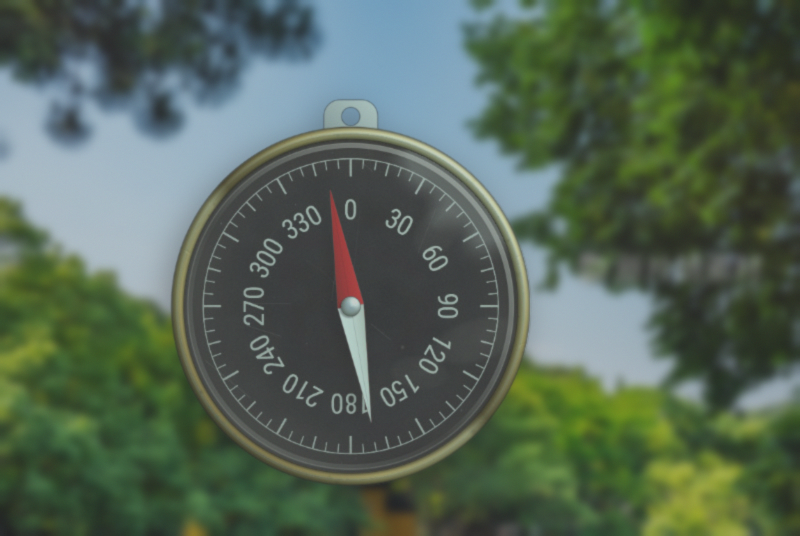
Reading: 350 °
